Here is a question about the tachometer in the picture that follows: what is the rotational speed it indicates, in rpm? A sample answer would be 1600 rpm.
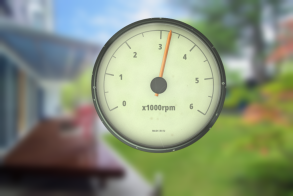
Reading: 3250 rpm
